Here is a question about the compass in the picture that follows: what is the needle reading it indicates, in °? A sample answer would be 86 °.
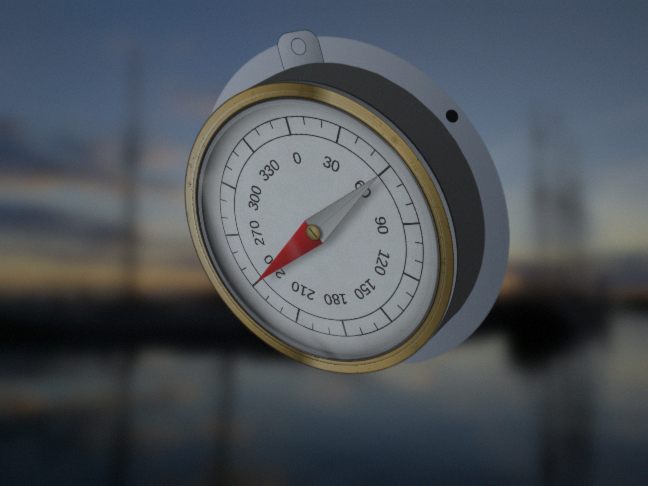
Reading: 240 °
